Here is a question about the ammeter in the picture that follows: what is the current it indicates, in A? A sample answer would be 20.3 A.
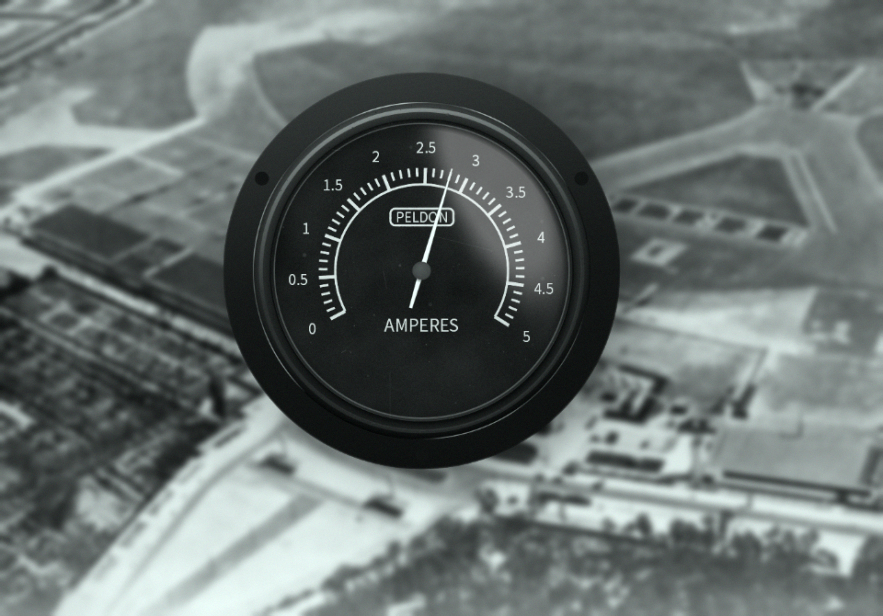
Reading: 2.8 A
